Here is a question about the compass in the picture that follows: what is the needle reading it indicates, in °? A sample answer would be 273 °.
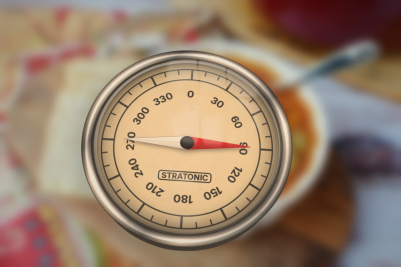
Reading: 90 °
